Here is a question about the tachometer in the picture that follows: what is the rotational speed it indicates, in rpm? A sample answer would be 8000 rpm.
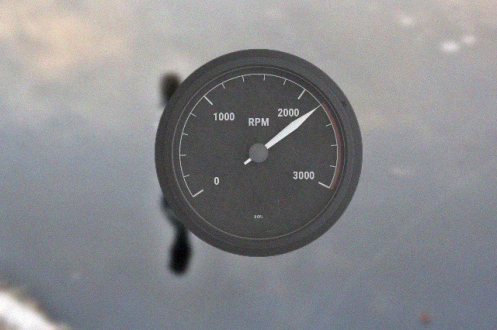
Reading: 2200 rpm
